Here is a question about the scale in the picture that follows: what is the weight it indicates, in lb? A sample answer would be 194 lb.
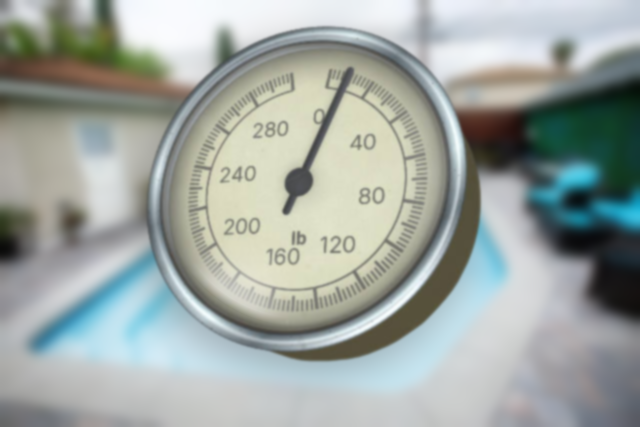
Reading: 10 lb
